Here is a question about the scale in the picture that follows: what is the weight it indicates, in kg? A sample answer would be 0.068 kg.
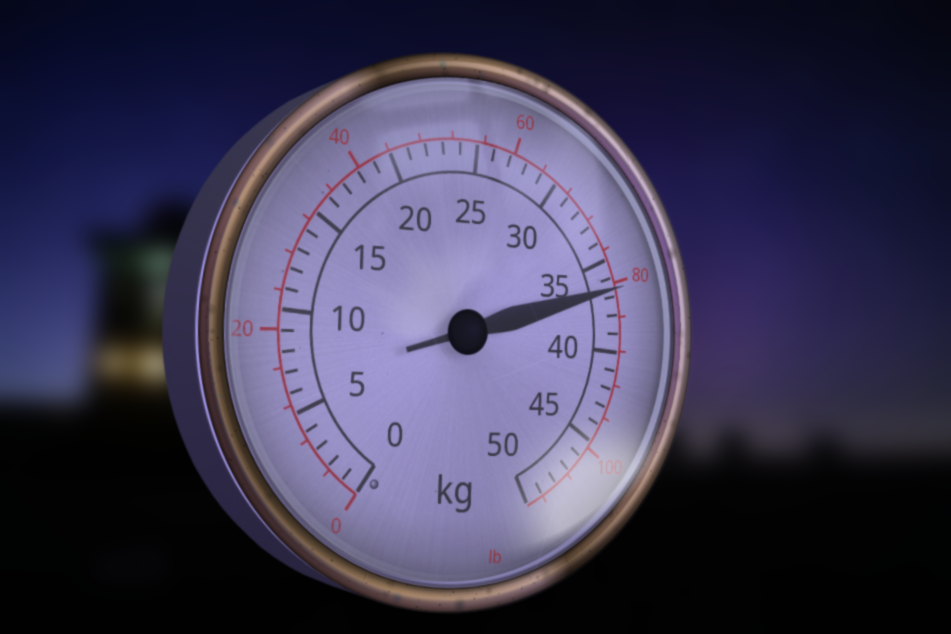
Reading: 36.5 kg
